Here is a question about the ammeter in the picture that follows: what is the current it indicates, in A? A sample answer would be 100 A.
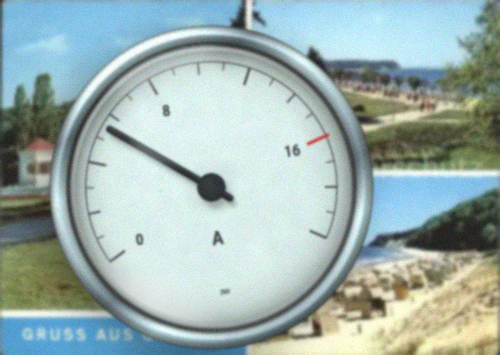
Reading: 5.5 A
